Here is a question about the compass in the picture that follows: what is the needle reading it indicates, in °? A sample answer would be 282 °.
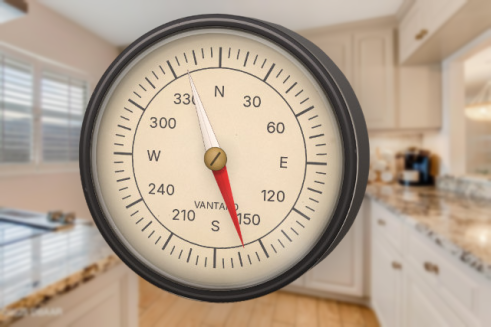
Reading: 160 °
